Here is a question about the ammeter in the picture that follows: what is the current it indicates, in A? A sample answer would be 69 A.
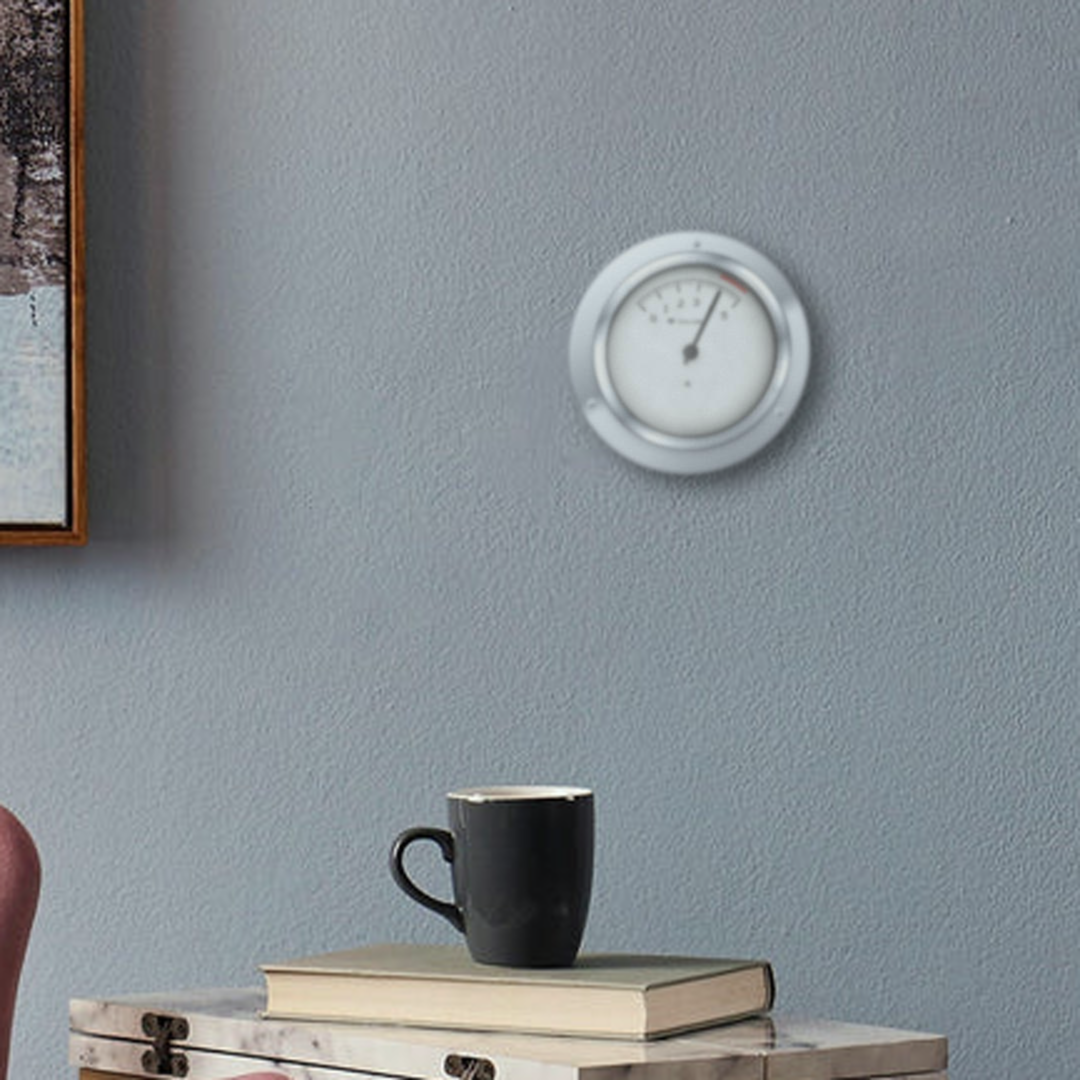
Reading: 4 A
